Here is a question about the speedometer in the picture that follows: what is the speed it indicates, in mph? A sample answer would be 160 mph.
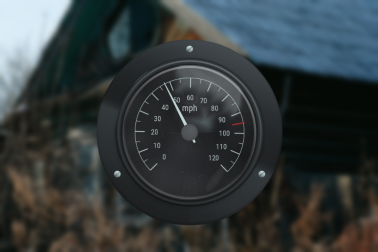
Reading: 47.5 mph
